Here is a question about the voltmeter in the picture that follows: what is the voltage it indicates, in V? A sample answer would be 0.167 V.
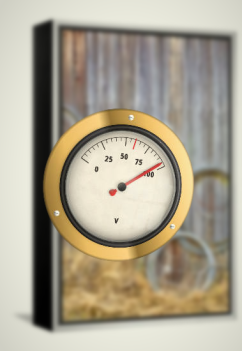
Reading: 95 V
